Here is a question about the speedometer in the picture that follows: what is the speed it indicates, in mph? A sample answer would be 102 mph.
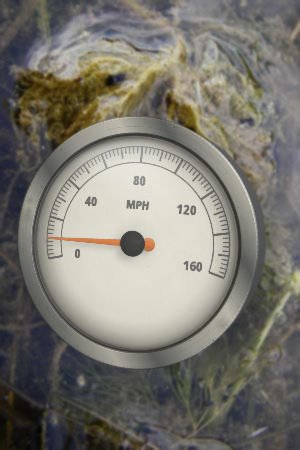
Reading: 10 mph
